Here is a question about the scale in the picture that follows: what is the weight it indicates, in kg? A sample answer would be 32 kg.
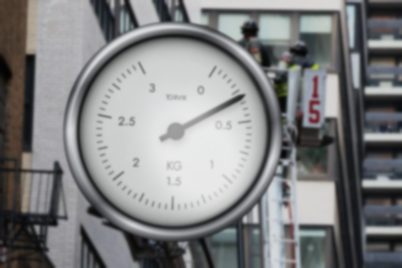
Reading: 0.3 kg
